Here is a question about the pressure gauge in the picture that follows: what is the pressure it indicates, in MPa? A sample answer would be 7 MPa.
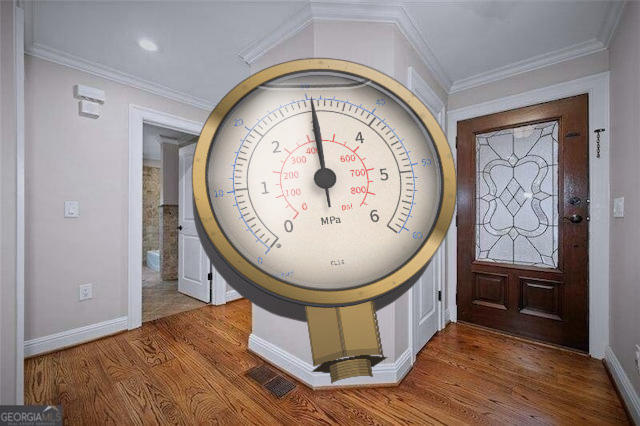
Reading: 3 MPa
